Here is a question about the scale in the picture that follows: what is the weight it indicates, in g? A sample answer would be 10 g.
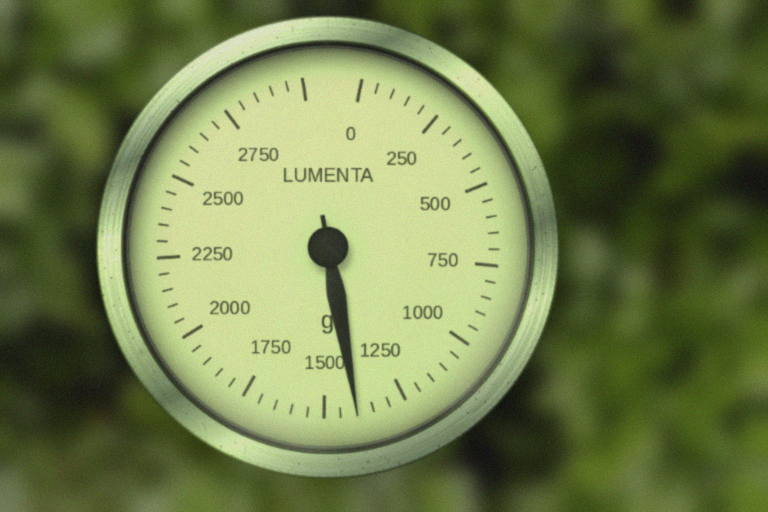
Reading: 1400 g
